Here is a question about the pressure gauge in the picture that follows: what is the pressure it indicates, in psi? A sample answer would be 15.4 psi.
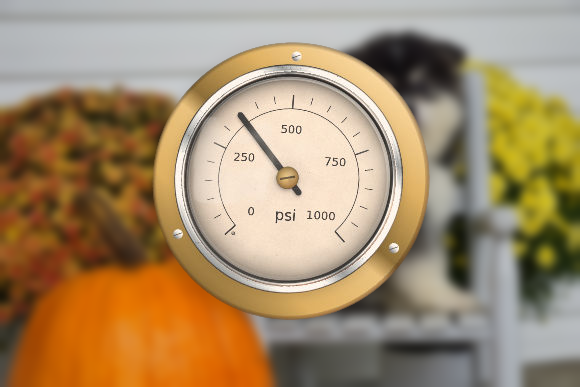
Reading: 350 psi
